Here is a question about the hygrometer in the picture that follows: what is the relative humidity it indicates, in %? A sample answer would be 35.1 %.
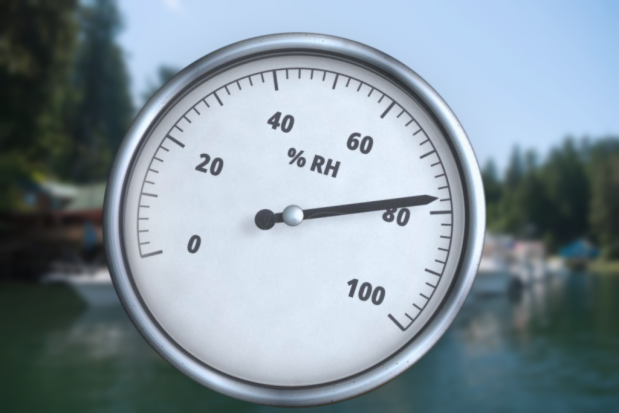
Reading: 78 %
